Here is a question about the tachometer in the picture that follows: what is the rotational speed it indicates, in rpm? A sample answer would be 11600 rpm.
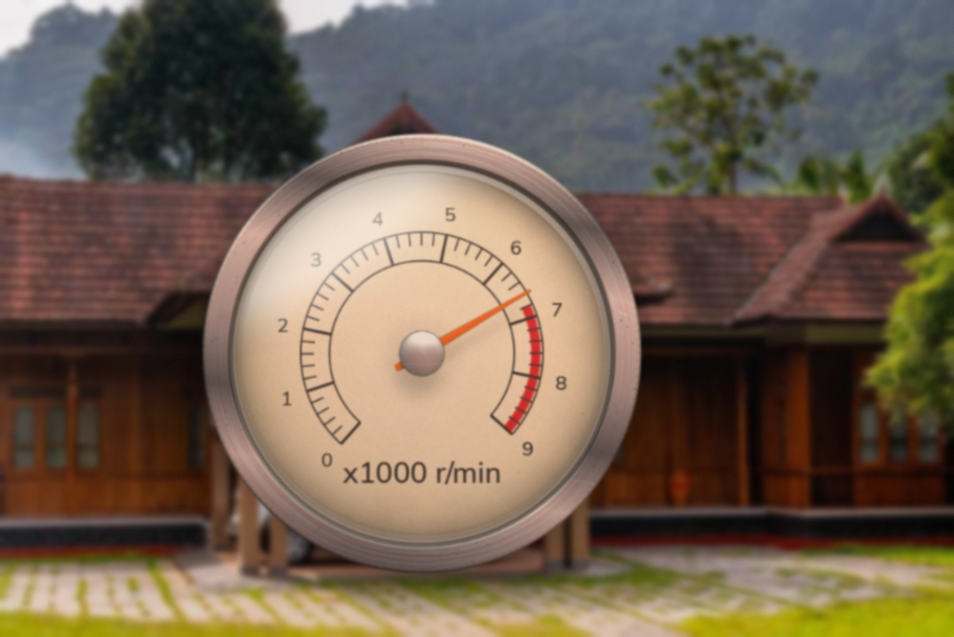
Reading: 6600 rpm
